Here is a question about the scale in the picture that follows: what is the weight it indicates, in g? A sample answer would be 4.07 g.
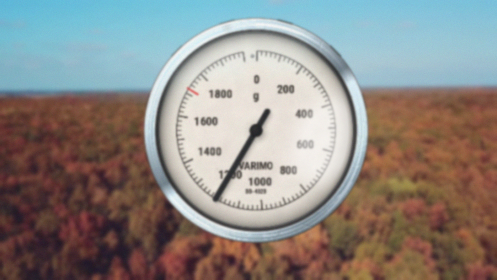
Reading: 1200 g
